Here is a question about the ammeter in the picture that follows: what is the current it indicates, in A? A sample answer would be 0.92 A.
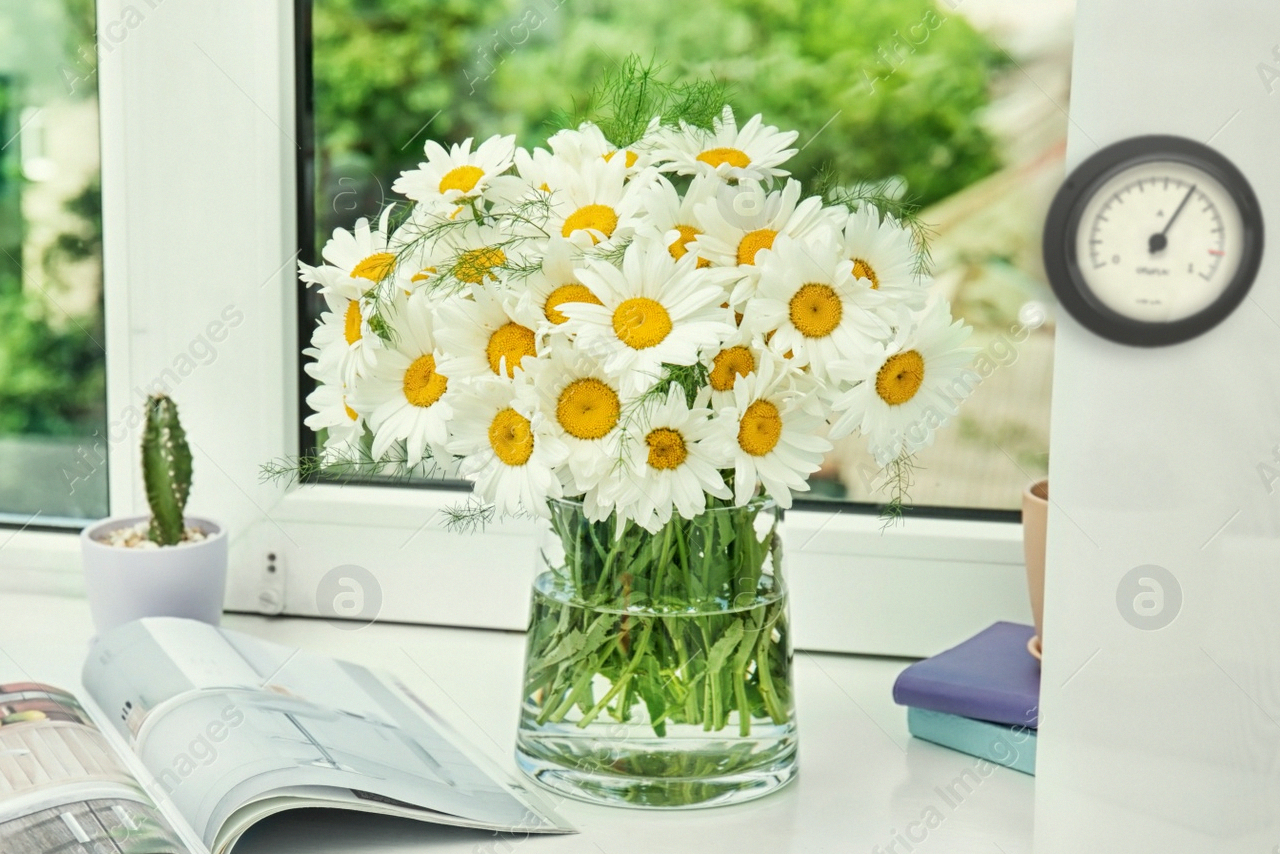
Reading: 0.6 A
